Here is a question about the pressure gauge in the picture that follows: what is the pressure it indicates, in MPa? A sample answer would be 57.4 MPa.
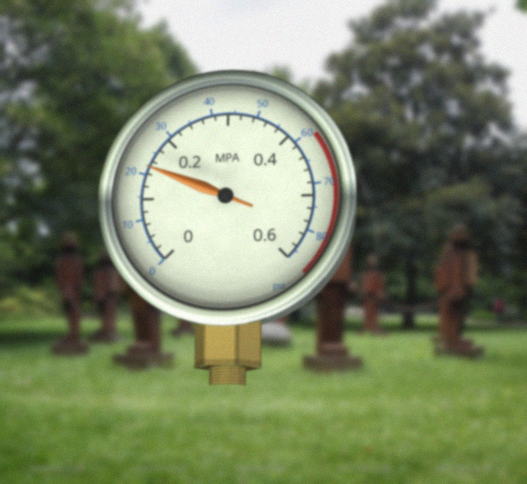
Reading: 0.15 MPa
